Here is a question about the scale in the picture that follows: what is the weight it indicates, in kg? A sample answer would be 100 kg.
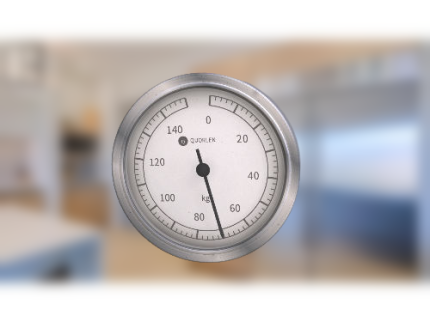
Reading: 70 kg
